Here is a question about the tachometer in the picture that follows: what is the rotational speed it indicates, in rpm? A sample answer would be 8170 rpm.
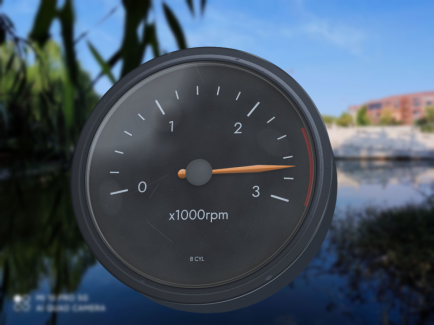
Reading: 2700 rpm
